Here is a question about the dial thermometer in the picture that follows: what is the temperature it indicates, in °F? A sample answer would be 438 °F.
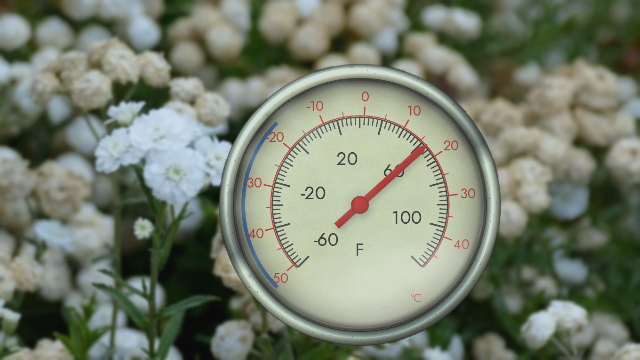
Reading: 62 °F
